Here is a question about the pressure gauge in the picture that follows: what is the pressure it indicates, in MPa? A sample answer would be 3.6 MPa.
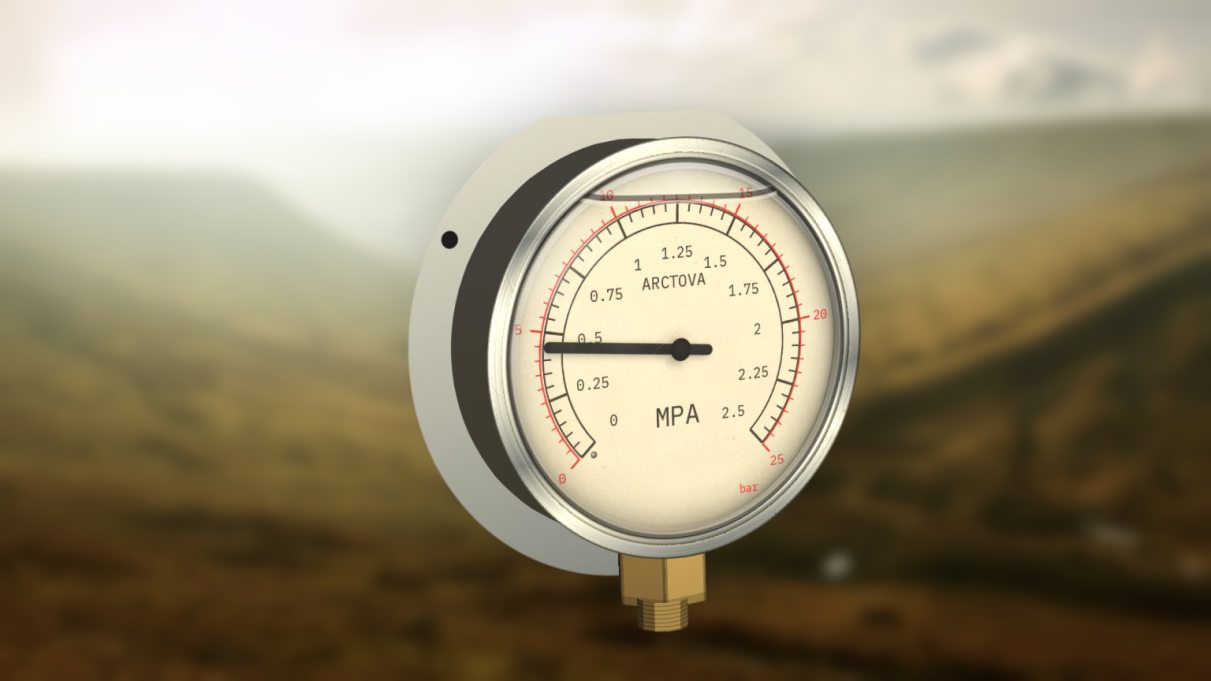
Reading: 0.45 MPa
